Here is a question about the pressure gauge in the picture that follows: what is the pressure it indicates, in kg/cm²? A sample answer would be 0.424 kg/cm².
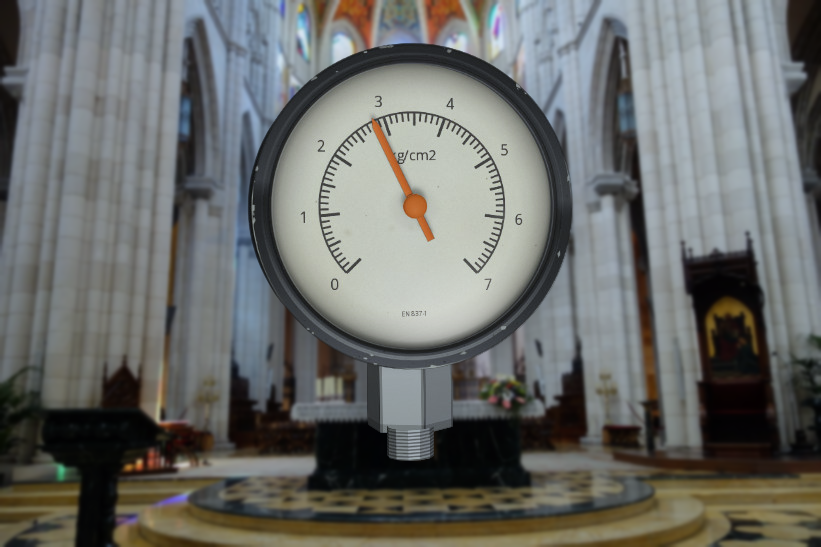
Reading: 2.8 kg/cm²
